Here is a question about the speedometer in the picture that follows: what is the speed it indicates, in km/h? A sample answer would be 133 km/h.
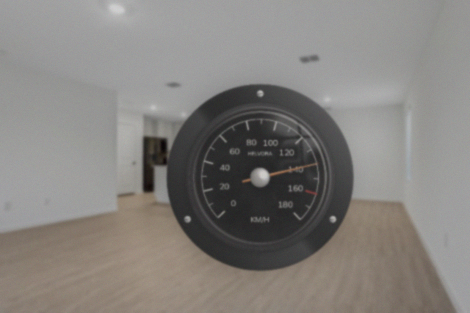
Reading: 140 km/h
